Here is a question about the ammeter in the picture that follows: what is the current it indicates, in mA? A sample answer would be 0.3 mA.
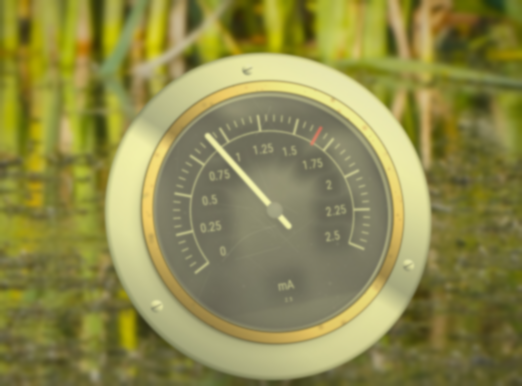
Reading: 0.9 mA
